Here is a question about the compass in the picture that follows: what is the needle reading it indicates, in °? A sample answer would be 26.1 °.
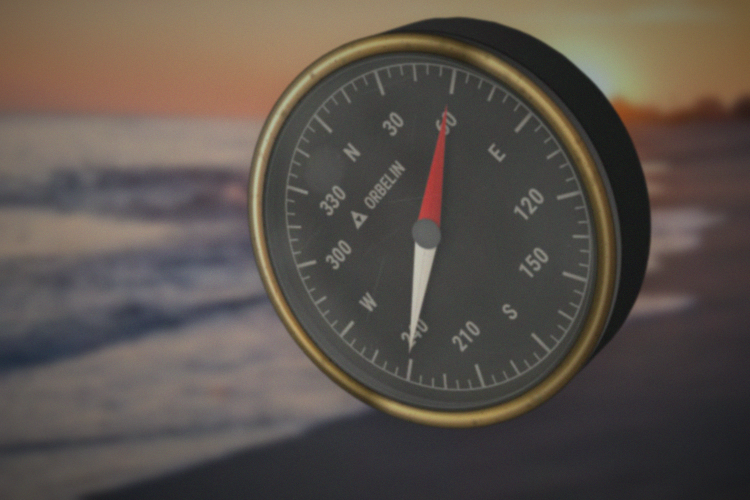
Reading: 60 °
